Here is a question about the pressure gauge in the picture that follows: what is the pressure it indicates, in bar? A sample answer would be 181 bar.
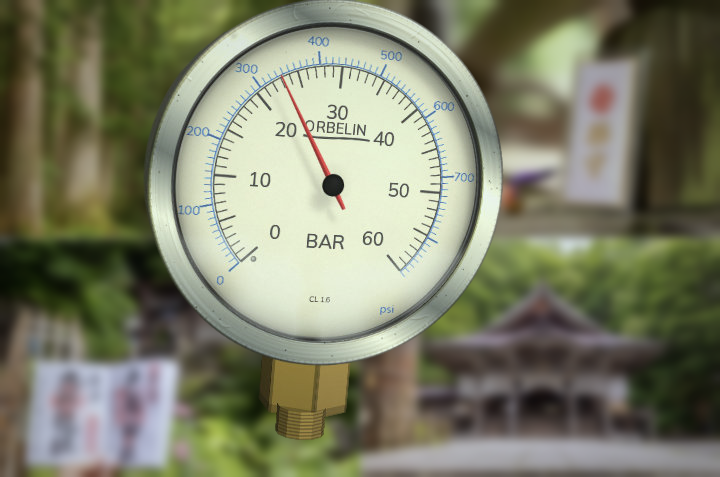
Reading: 23 bar
